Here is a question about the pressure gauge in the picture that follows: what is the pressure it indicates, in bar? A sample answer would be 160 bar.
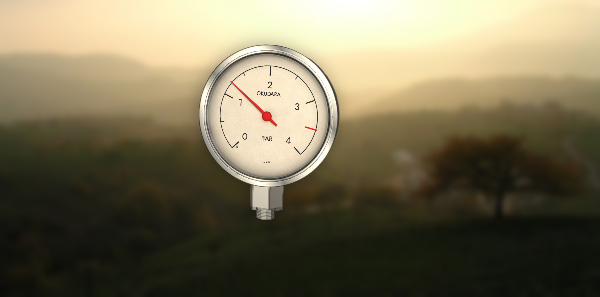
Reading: 1.25 bar
